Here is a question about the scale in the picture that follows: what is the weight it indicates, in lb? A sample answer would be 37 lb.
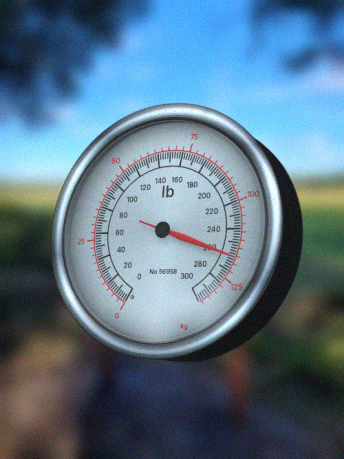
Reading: 260 lb
